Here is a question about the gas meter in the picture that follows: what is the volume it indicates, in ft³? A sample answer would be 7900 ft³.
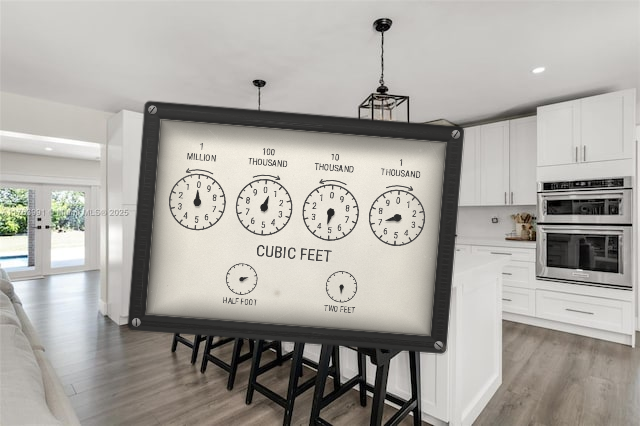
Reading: 4700 ft³
